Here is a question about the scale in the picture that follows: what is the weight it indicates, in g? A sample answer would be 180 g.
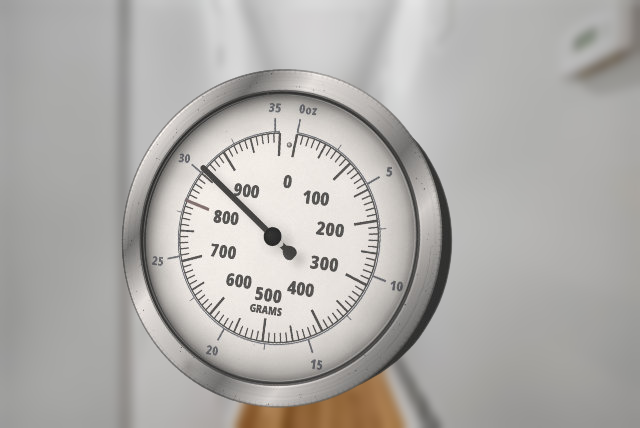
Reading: 860 g
